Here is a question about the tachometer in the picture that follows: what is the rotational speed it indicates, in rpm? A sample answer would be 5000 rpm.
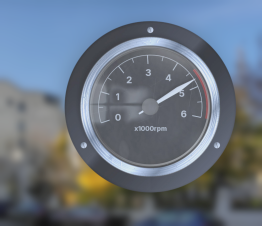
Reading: 4750 rpm
